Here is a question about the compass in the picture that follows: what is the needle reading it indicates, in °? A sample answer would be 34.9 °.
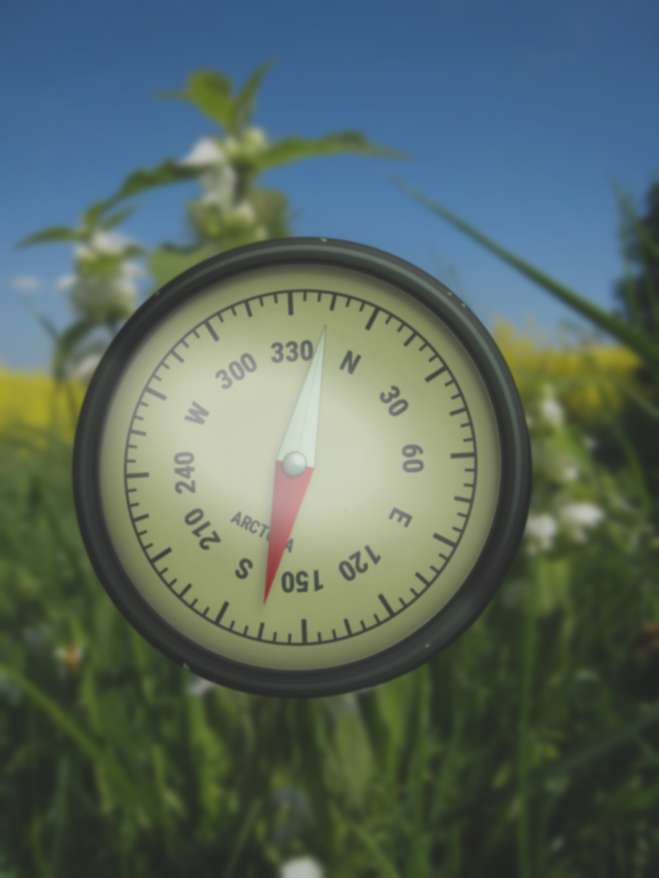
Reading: 165 °
